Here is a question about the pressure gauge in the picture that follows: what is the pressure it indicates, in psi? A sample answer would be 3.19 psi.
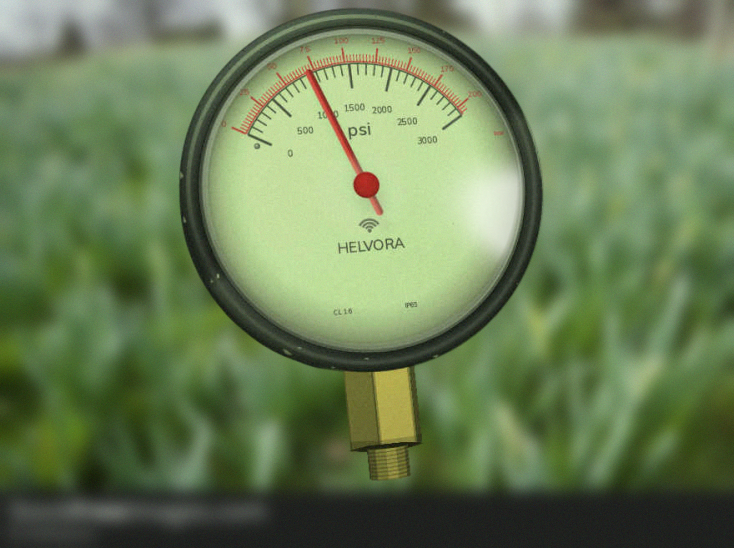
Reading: 1000 psi
